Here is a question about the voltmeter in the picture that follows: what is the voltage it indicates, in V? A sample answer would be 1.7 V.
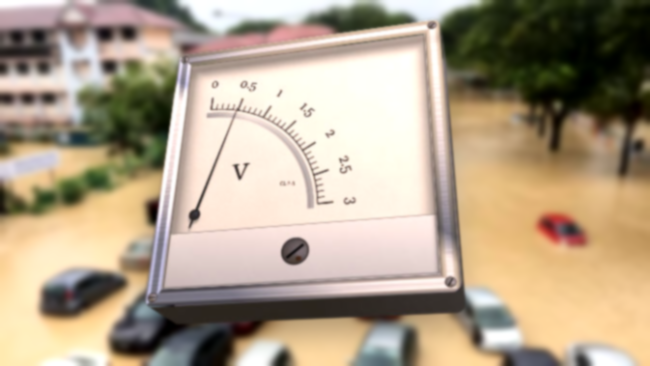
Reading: 0.5 V
